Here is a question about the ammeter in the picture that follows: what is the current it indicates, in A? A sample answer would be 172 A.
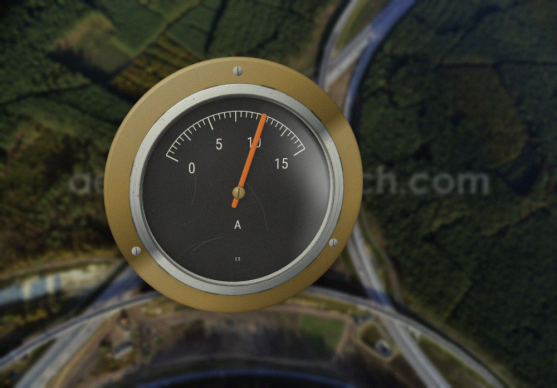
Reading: 10 A
